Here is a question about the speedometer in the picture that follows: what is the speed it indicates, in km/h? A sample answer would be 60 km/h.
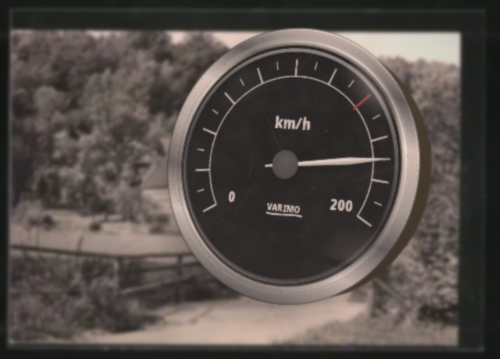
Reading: 170 km/h
